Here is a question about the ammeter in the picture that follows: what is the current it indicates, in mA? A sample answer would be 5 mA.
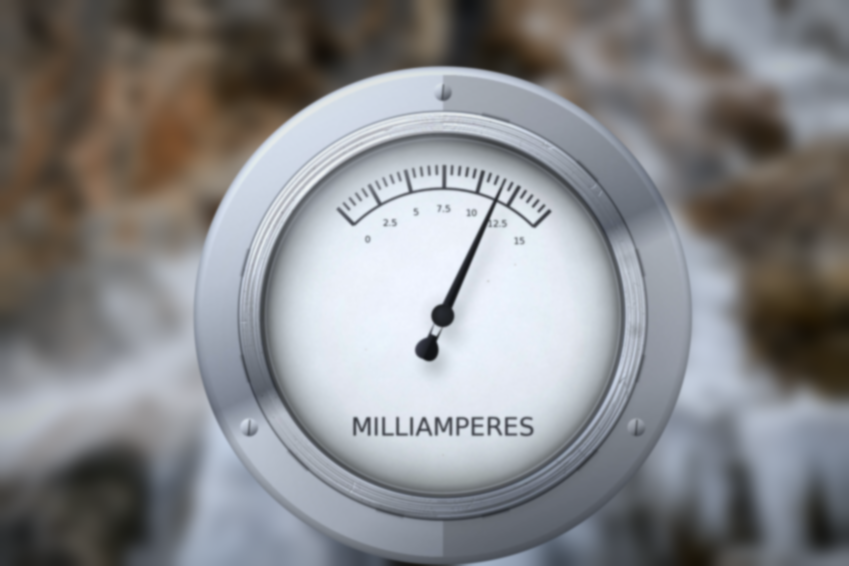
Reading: 11.5 mA
